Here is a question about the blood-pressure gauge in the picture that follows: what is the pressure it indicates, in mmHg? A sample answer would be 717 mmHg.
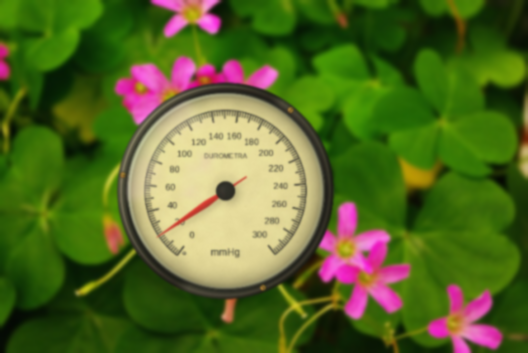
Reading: 20 mmHg
